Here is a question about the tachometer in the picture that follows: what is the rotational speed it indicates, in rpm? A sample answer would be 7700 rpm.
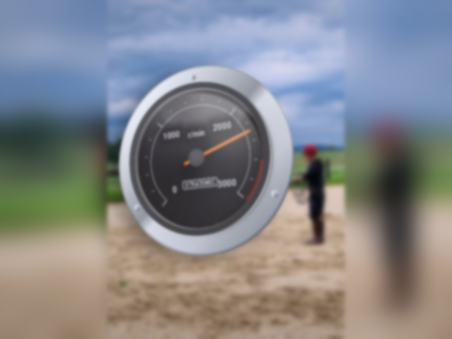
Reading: 2300 rpm
